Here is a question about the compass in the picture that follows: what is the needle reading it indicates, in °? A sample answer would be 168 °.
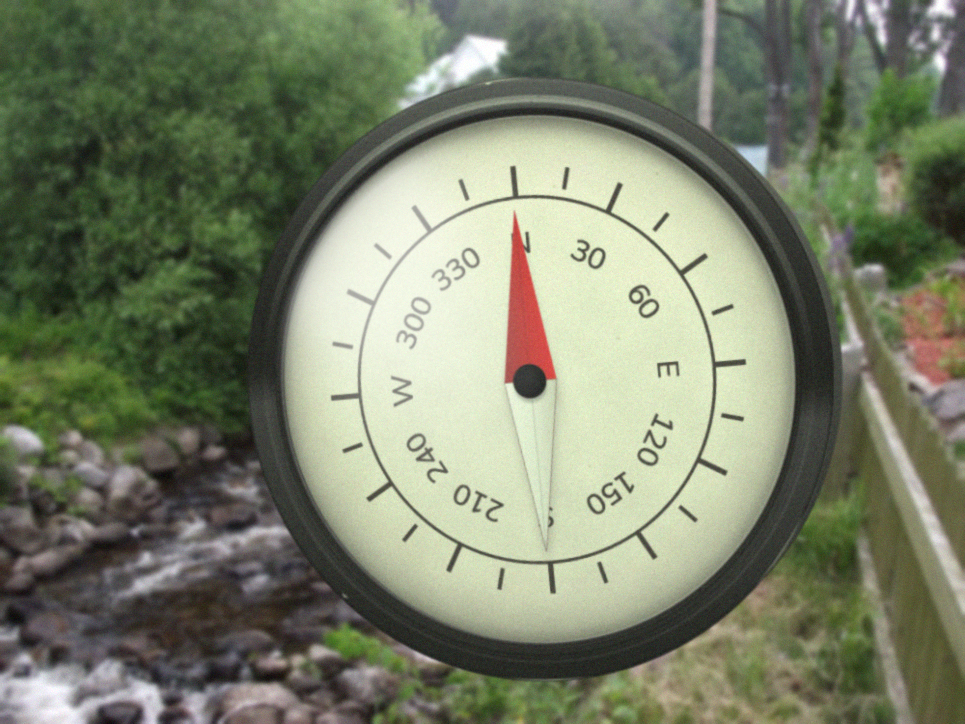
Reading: 0 °
